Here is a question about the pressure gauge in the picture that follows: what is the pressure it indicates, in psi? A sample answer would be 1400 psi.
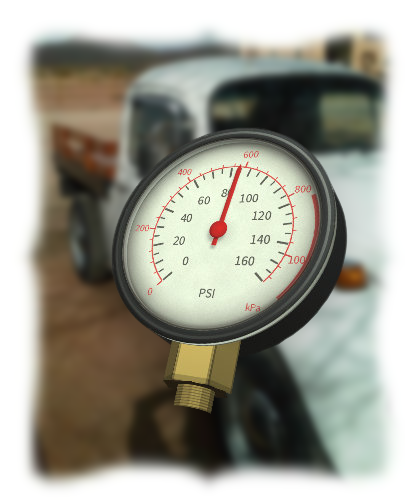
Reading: 85 psi
